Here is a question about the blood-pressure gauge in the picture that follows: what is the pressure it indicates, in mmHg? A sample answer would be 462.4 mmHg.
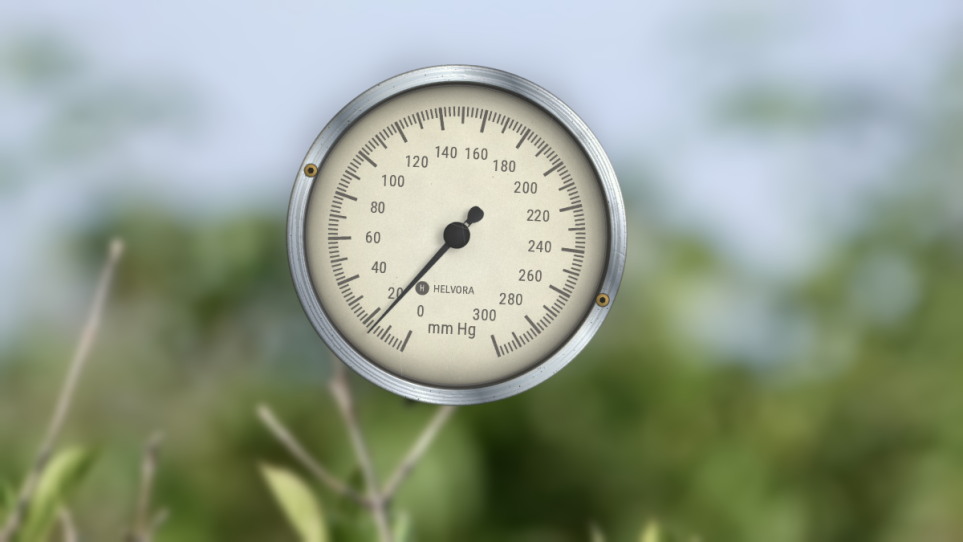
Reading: 16 mmHg
